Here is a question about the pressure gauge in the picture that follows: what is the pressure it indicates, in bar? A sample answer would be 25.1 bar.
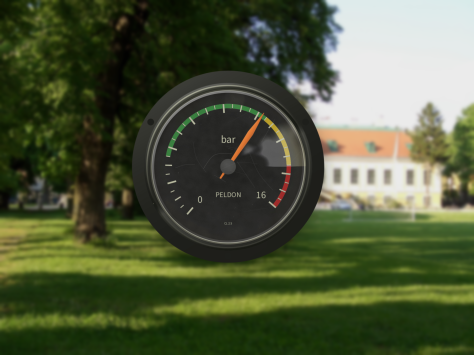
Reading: 10.25 bar
